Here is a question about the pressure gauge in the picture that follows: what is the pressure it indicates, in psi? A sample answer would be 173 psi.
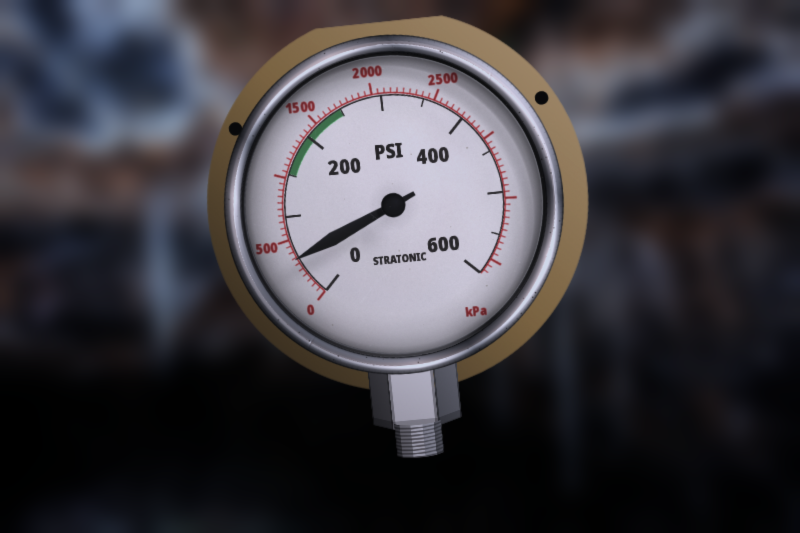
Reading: 50 psi
